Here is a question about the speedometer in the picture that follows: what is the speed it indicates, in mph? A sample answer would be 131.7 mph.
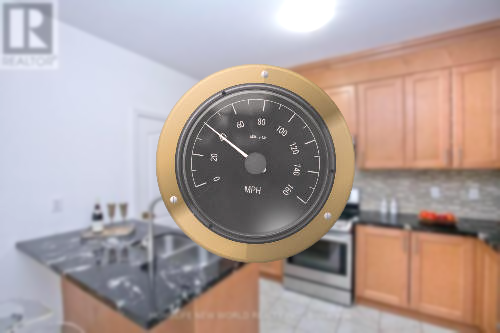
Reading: 40 mph
